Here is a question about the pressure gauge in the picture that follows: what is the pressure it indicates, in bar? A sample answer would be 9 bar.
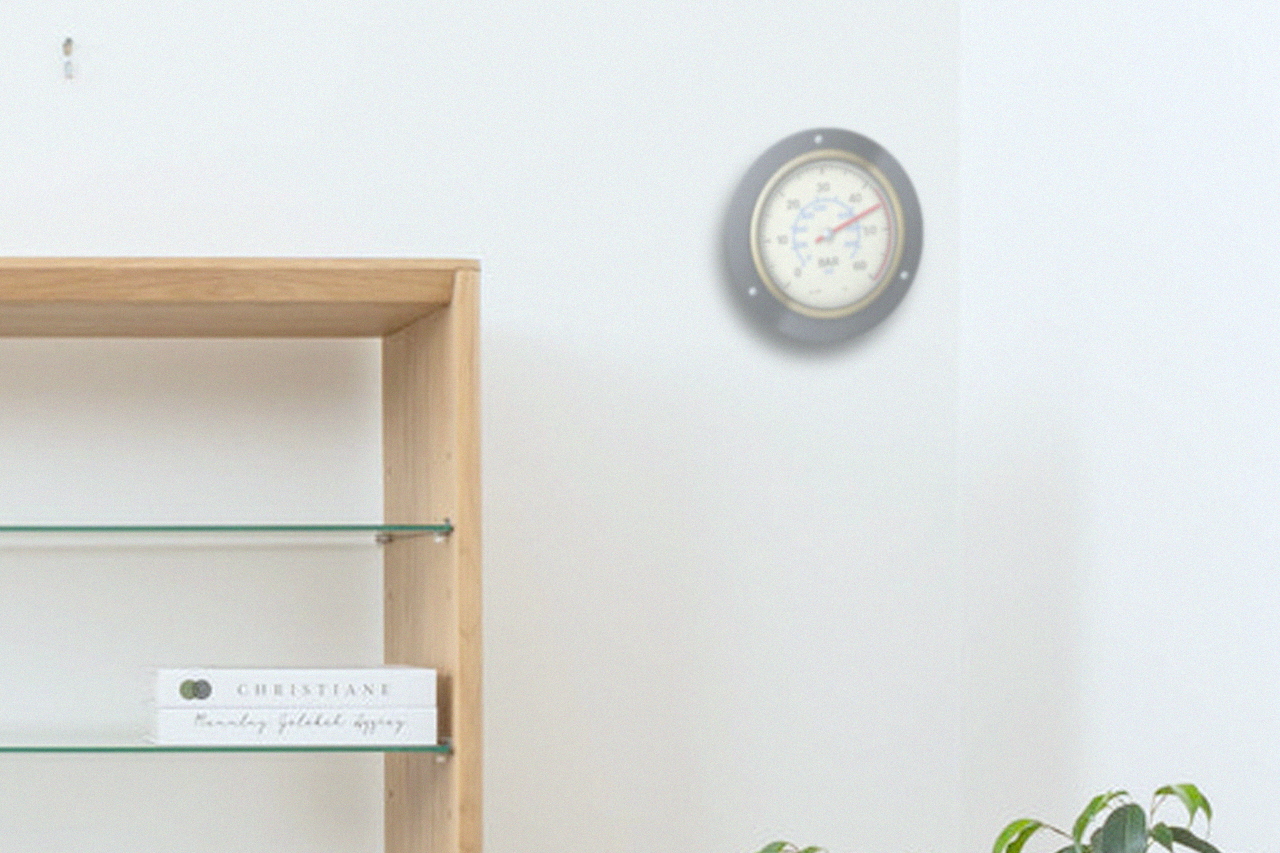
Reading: 45 bar
